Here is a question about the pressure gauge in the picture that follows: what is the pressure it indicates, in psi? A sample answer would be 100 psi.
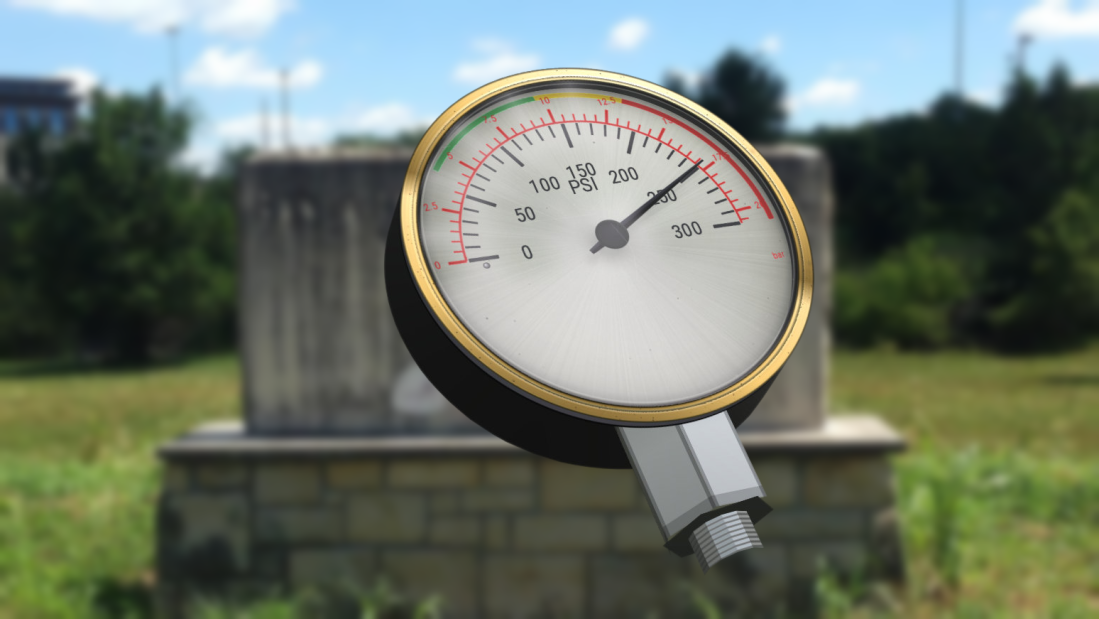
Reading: 250 psi
